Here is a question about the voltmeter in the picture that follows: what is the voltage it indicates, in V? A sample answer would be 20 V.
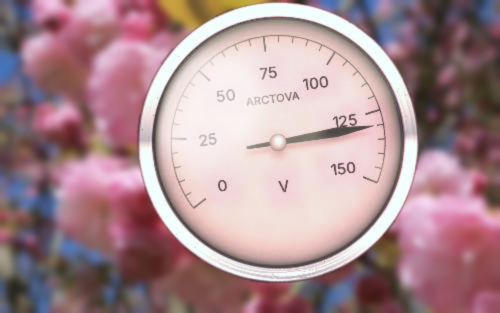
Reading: 130 V
